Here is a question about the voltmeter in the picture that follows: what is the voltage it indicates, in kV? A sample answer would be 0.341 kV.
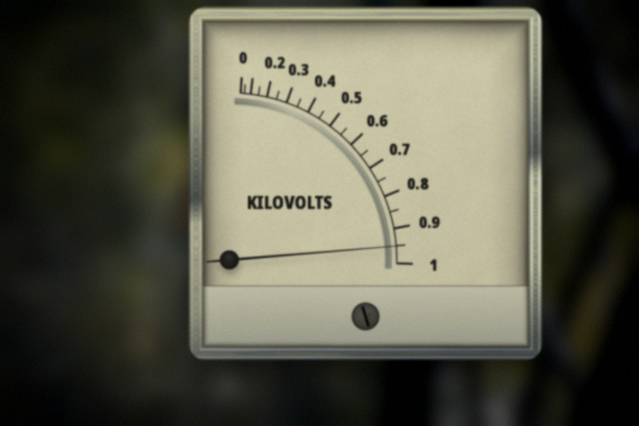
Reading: 0.95 kV
